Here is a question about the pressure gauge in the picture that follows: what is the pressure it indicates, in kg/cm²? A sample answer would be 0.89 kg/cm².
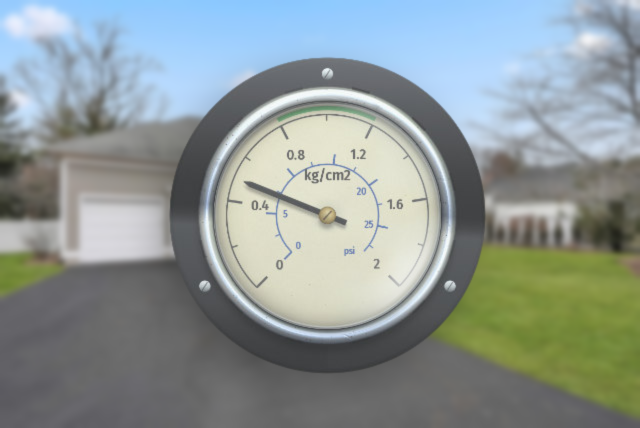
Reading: 0.5 kg/cm²
